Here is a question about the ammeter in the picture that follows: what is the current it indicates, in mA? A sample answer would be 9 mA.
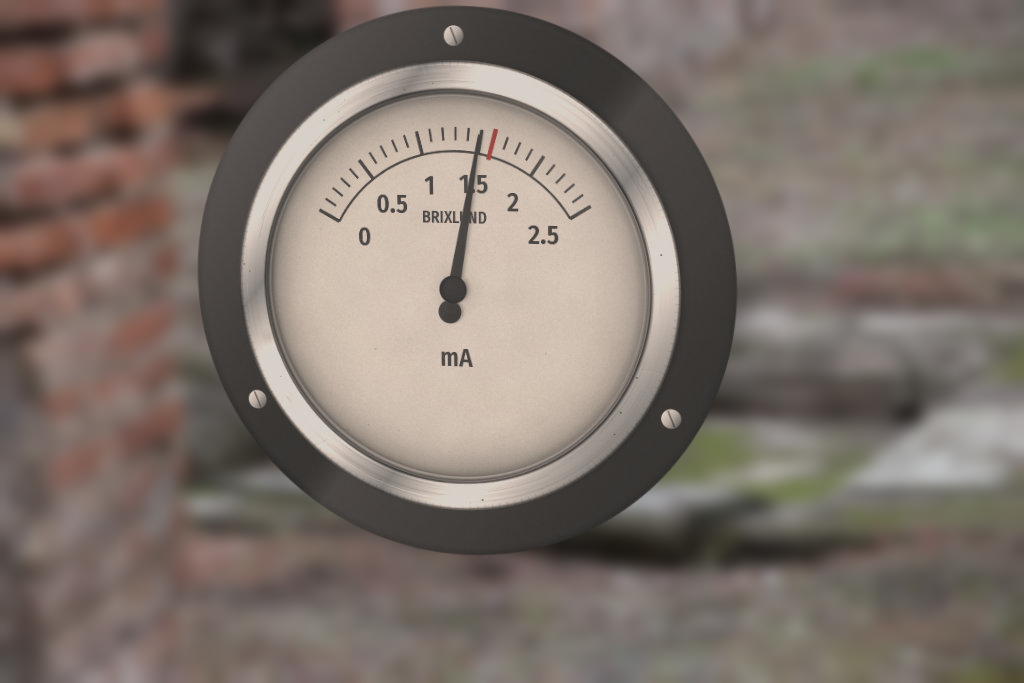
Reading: 1.5 mA
